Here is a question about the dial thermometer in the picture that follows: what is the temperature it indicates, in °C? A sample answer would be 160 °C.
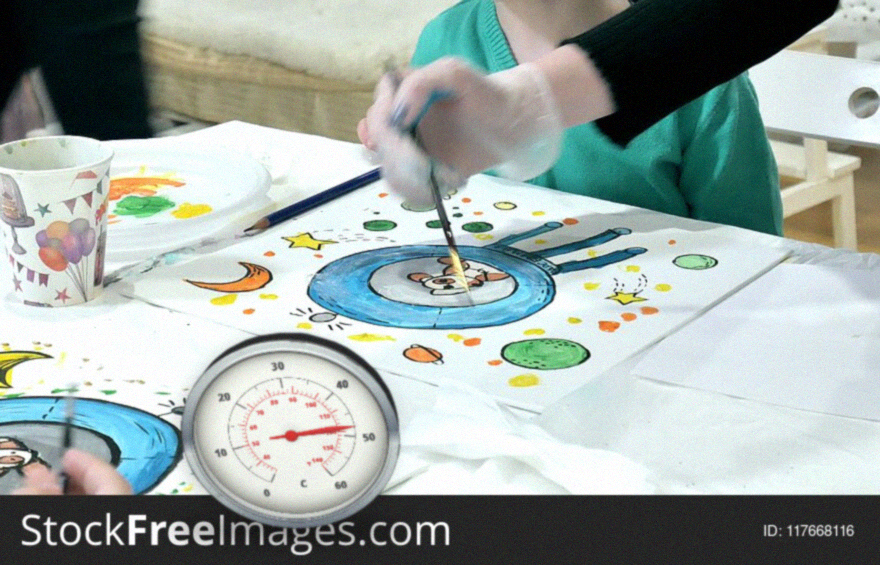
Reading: 47.5 °C
